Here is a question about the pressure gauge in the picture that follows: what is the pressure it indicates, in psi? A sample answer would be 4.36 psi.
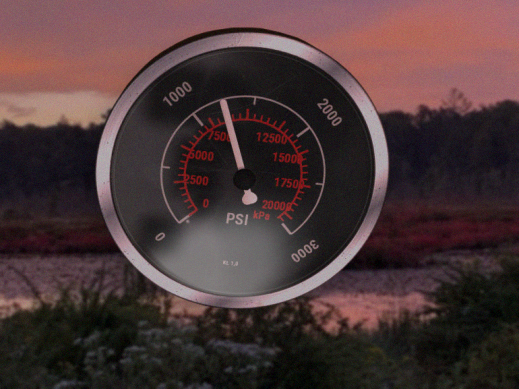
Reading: 1250 psi
